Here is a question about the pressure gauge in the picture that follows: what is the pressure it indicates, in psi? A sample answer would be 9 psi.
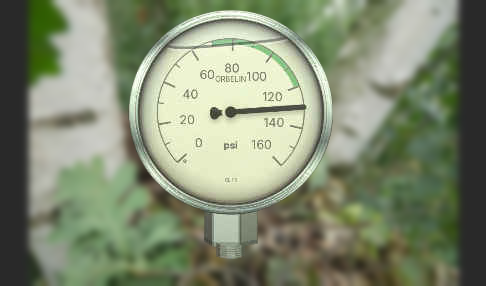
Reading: 130 psi
